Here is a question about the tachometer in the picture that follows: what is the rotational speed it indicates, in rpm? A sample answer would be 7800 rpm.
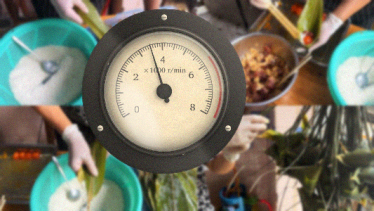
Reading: 3500 rpm
